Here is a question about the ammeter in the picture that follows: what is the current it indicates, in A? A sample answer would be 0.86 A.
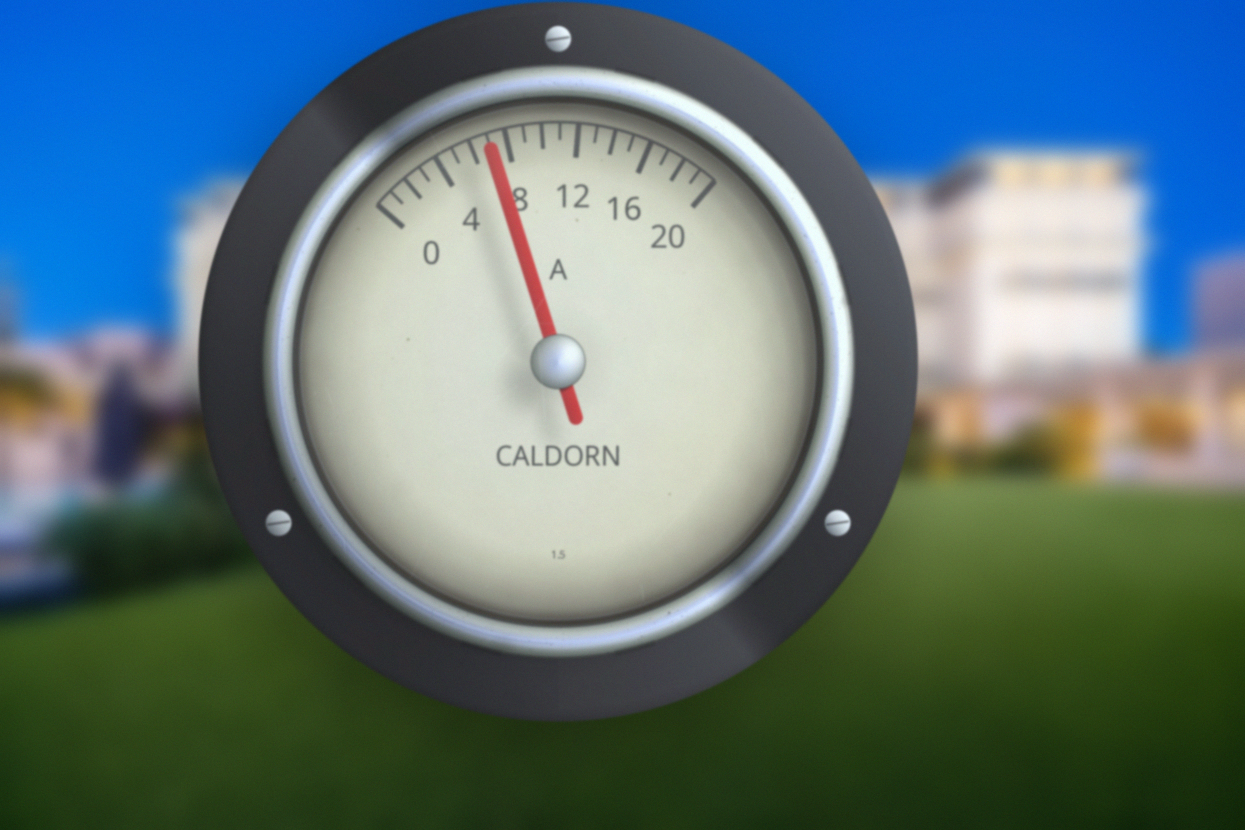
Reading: 7 A
